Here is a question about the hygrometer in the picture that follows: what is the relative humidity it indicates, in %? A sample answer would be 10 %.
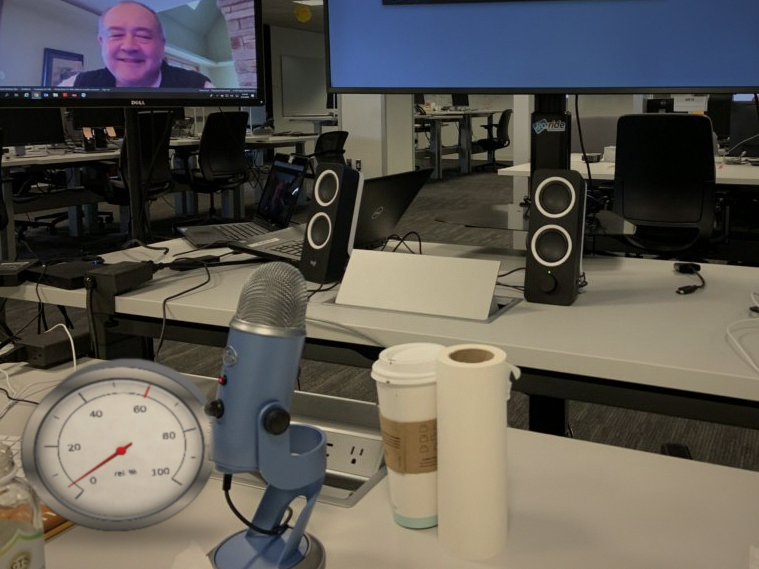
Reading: 5 %
